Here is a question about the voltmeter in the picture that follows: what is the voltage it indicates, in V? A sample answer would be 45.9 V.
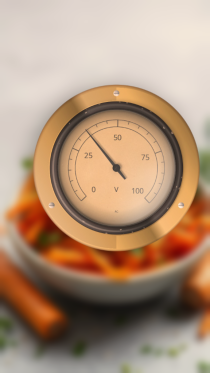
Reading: 35 V
